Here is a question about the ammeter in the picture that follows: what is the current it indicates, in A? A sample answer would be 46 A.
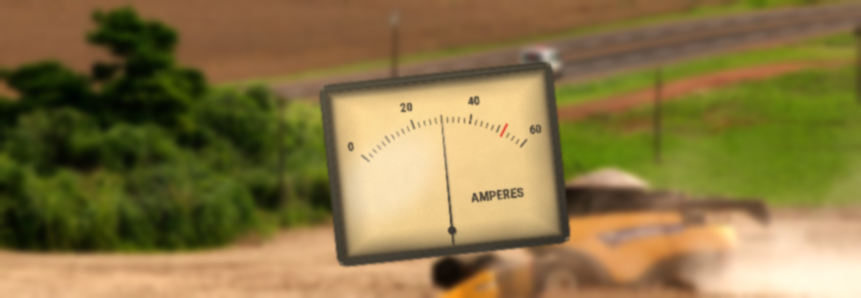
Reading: 30 A
